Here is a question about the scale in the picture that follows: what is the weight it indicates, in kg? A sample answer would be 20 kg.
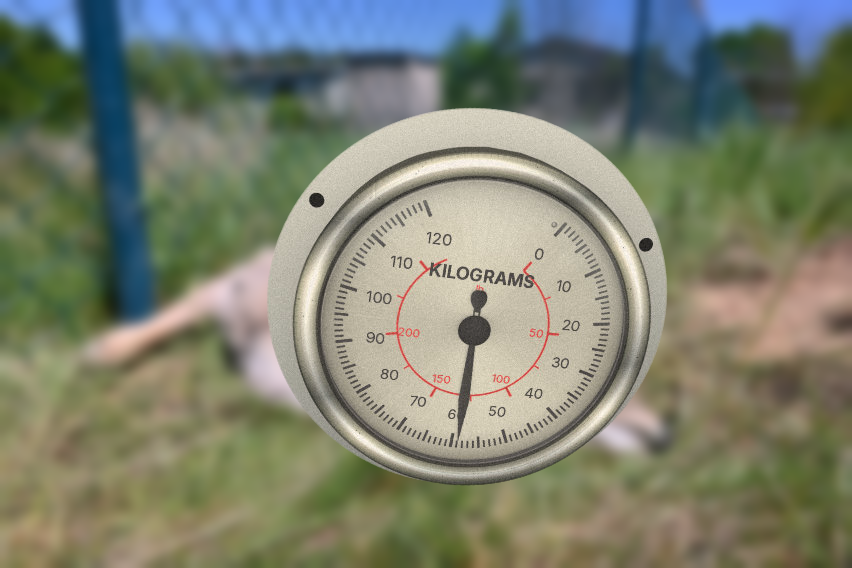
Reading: 59 kg
